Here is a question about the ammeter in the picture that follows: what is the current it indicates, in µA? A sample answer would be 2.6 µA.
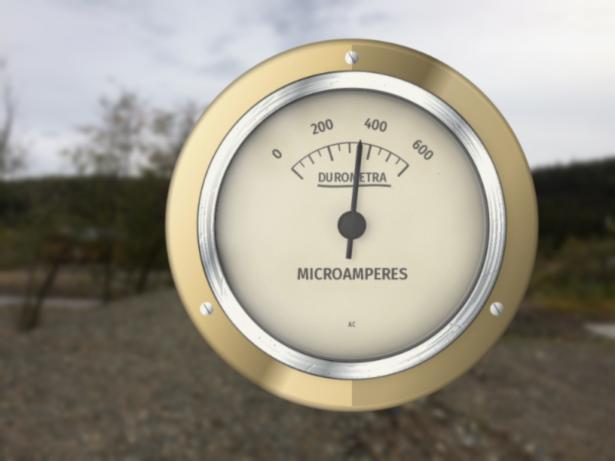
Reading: 350 µA
